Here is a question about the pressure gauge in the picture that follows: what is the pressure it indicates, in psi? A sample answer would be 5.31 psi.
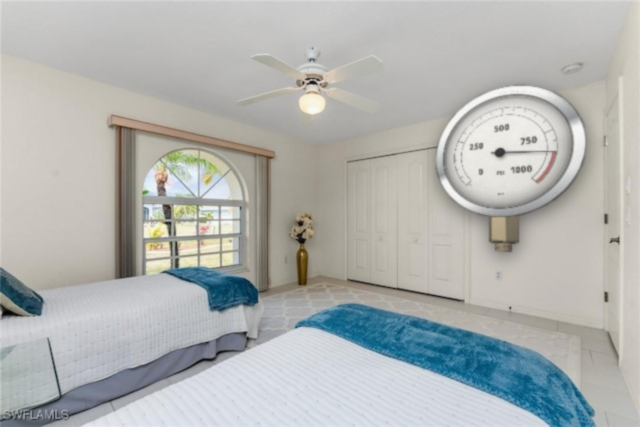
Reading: 850 psi
